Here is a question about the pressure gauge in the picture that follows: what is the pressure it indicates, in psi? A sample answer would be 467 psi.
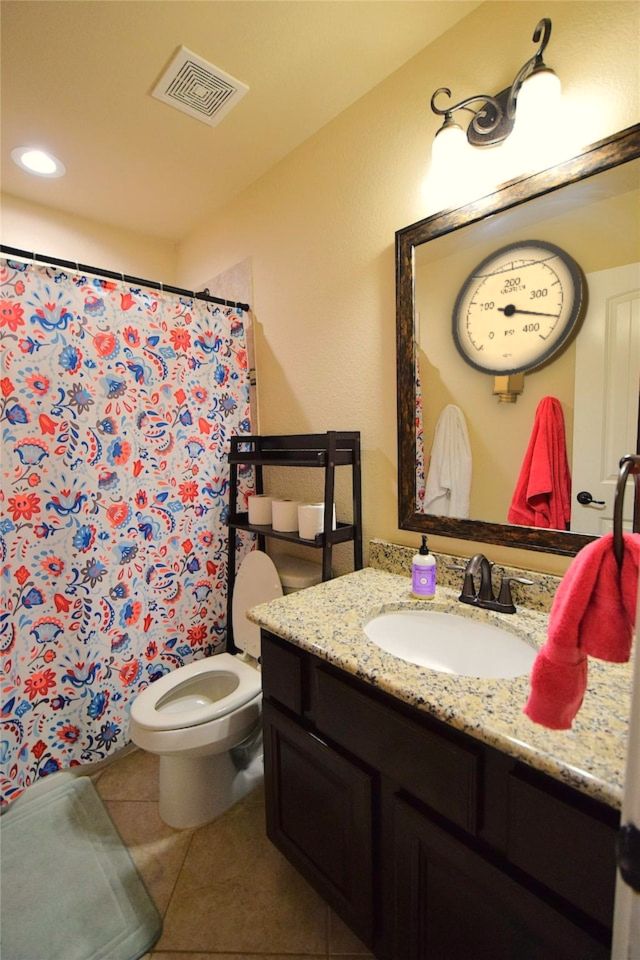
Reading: 360 psi
